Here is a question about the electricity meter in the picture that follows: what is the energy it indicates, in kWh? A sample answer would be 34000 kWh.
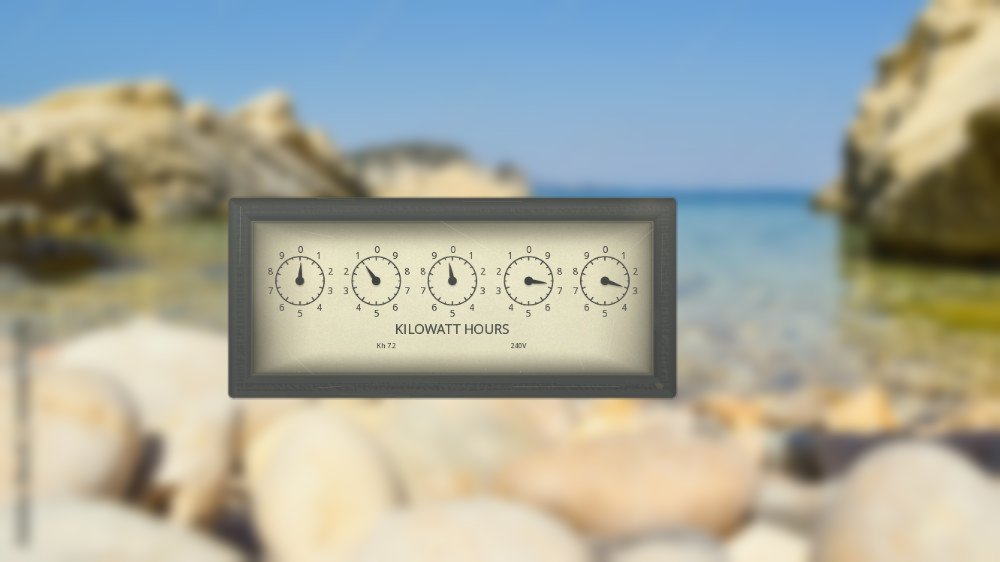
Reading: 973 kWh
